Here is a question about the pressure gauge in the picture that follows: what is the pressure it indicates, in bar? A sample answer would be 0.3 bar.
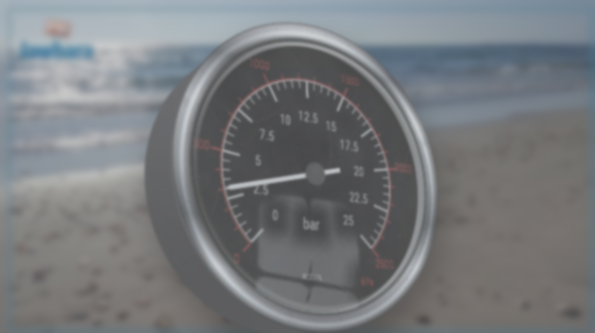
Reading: 3 bar
